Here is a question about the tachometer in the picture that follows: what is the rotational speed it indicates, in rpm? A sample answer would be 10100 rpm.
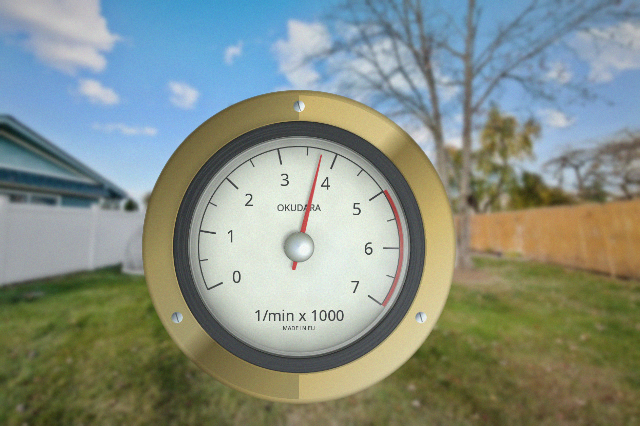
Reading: 3750 rpm
